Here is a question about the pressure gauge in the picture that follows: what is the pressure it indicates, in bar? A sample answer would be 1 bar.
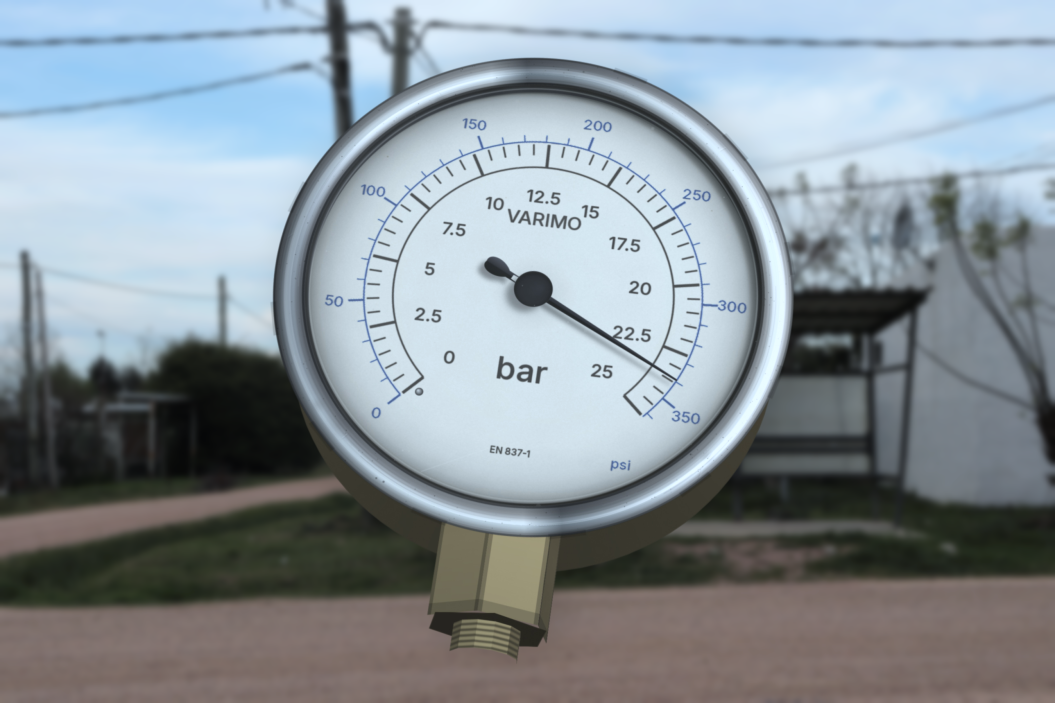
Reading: 23.5 bar
